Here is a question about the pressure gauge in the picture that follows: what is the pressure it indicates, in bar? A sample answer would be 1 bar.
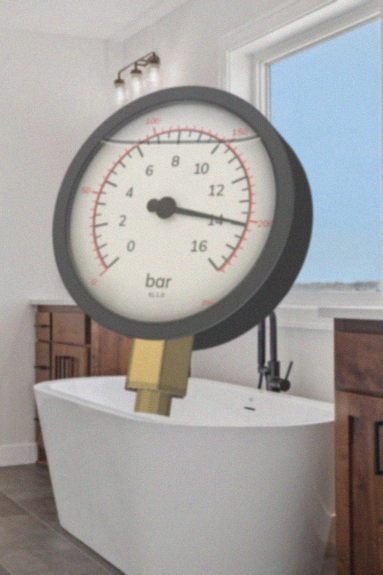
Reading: 14 bar
